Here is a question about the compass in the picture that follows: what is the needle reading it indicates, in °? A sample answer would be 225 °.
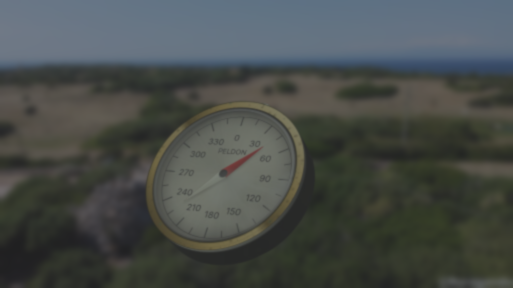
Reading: 45 °
